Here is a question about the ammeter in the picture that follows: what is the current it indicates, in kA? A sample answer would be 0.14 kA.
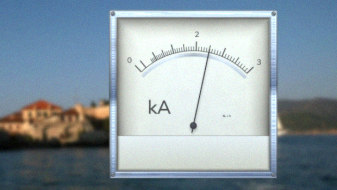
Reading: 2.25 kA
